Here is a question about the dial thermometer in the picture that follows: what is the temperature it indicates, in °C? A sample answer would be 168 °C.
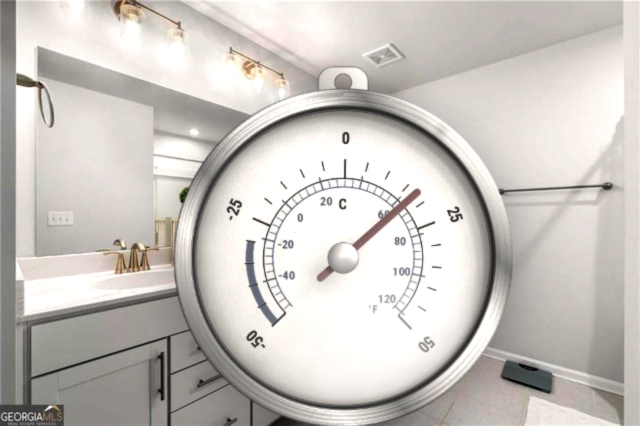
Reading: 17.5 °C
